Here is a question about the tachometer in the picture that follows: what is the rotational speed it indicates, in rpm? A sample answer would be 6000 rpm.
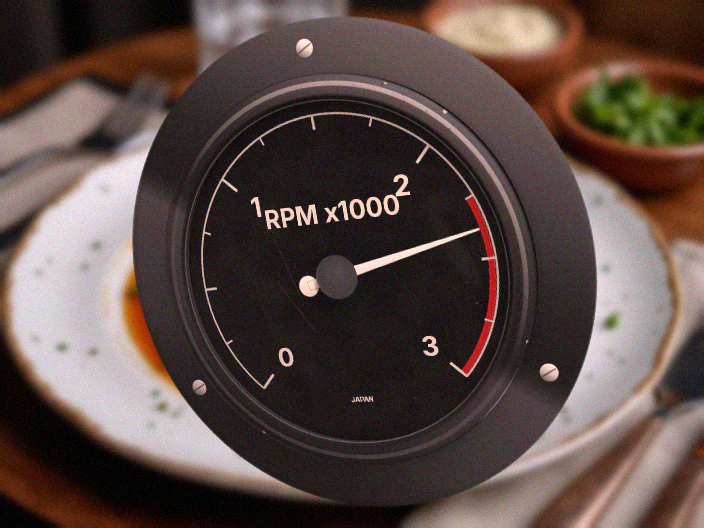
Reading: 2375 rpm
